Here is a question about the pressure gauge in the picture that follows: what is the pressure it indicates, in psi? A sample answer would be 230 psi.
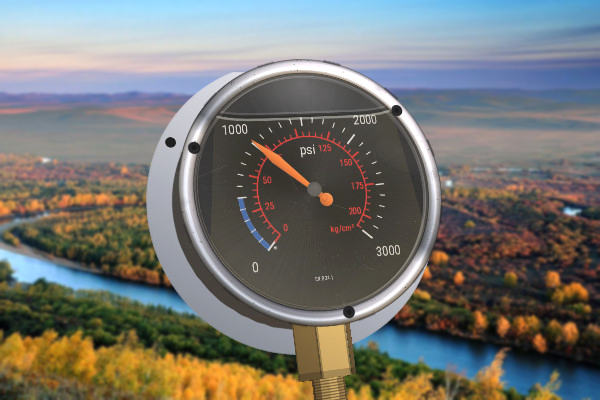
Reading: 1000 psi
